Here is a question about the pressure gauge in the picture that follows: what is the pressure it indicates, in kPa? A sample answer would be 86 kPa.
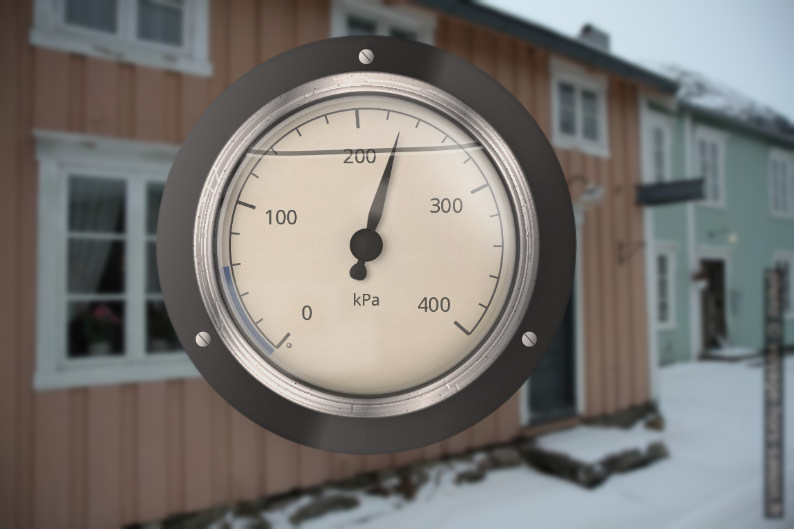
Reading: 230 kPa
